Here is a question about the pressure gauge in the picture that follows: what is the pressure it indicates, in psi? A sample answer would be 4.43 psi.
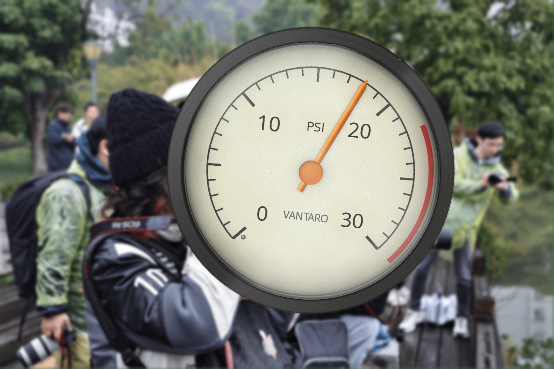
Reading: 18 psi
